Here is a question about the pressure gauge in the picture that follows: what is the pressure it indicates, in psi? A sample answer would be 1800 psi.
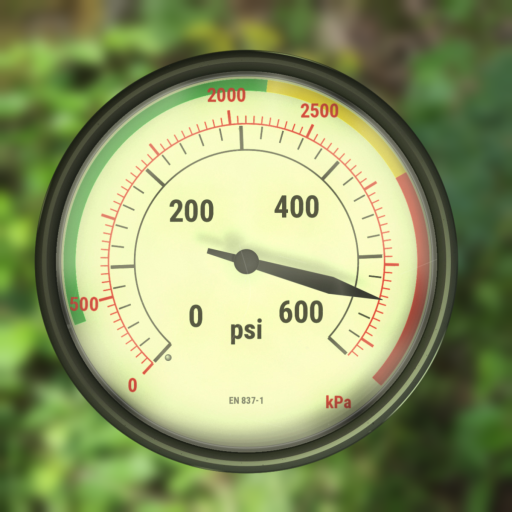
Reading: 540 psi
